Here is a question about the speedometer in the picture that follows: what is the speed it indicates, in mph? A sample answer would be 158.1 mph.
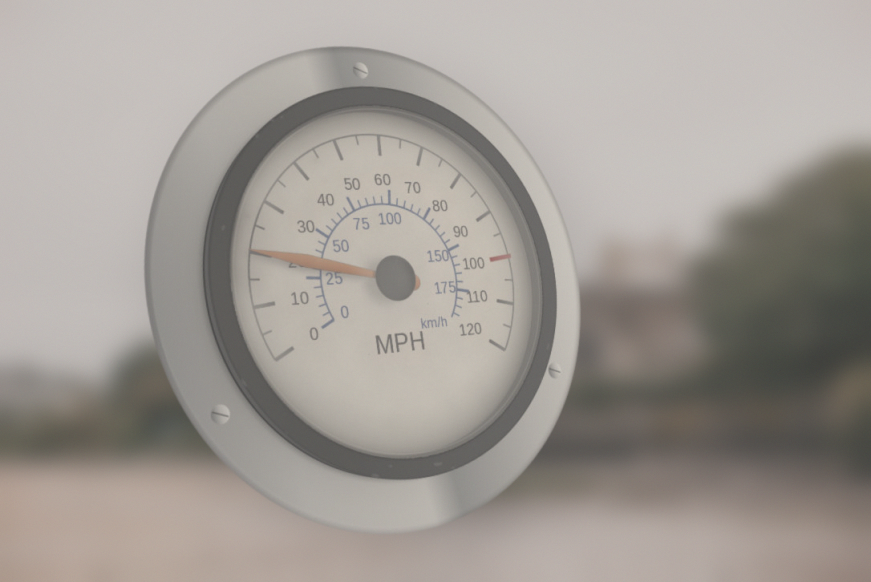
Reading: 20 mph
